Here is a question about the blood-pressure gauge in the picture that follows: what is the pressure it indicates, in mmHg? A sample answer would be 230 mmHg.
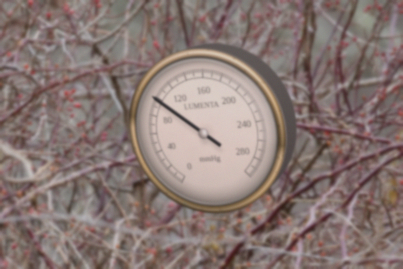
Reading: 100 mmHg
